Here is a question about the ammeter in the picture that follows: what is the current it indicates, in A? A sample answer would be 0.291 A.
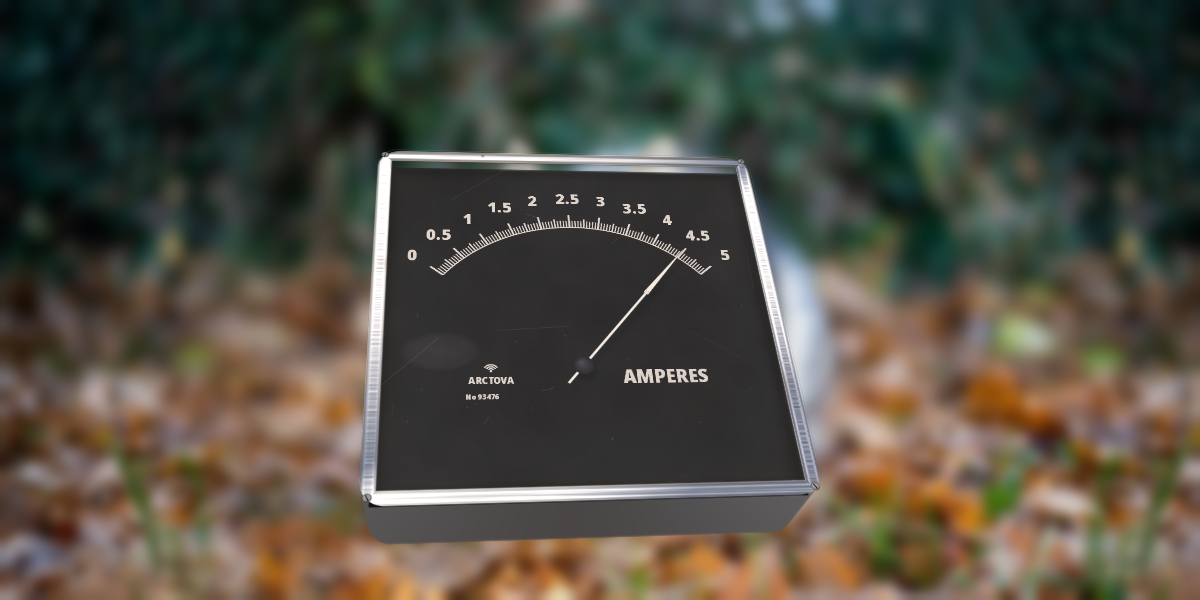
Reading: 4.5 A
